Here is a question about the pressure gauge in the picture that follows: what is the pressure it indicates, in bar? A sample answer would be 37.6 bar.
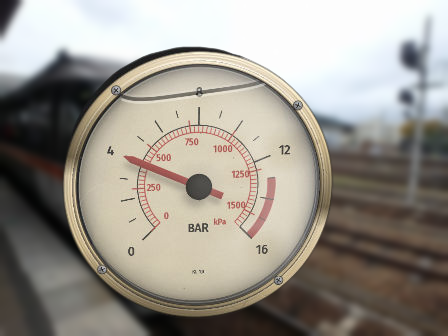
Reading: 4 bar
